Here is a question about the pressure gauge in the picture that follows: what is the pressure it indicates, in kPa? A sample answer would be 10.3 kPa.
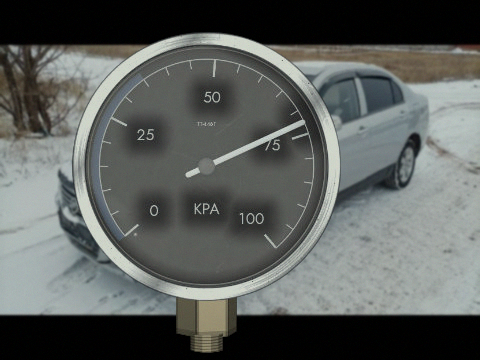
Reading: 72.5 kPa
